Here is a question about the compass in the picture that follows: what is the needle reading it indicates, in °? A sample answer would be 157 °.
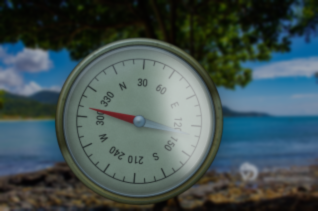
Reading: 310 °
